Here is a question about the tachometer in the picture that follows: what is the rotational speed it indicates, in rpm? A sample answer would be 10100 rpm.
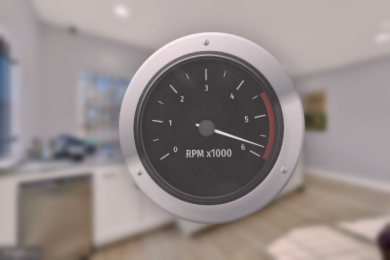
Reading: 5750 rpm
